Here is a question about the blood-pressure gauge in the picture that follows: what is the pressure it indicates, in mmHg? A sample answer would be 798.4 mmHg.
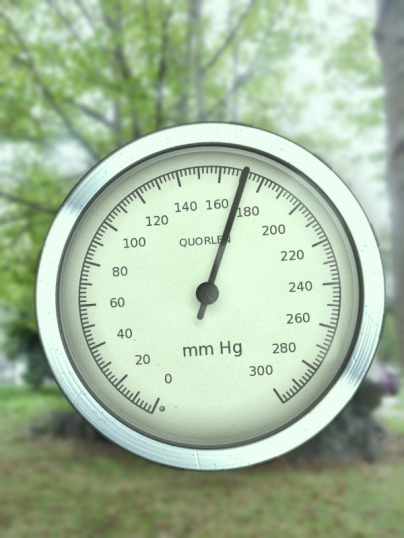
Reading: 172 mmHg
